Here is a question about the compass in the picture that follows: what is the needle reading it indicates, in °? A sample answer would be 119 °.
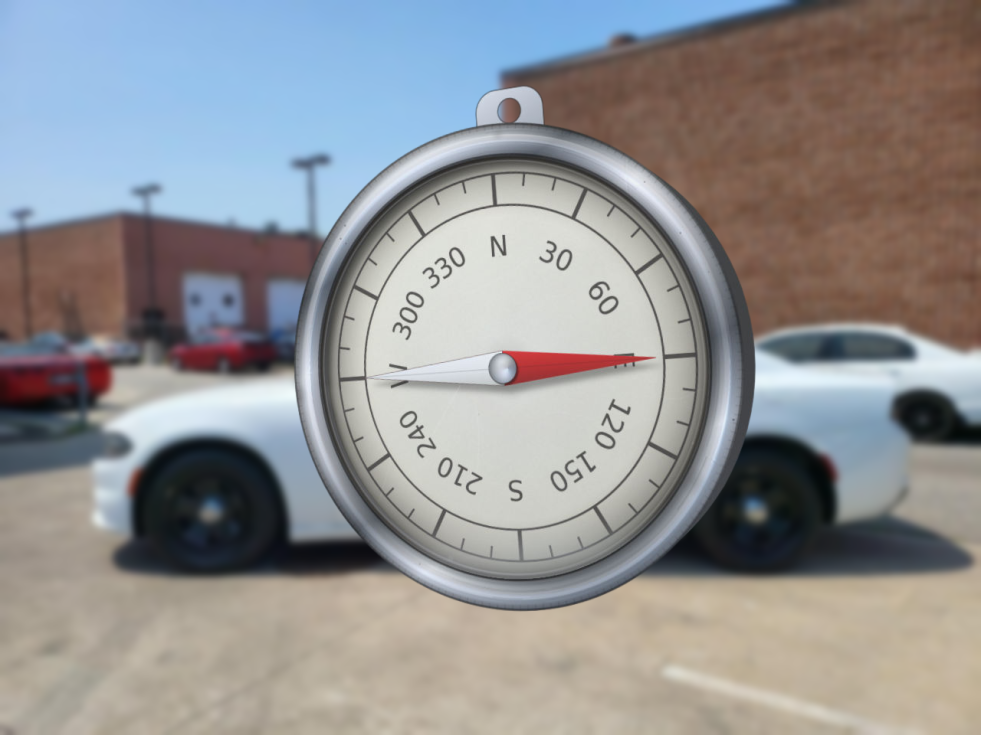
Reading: 90 °
